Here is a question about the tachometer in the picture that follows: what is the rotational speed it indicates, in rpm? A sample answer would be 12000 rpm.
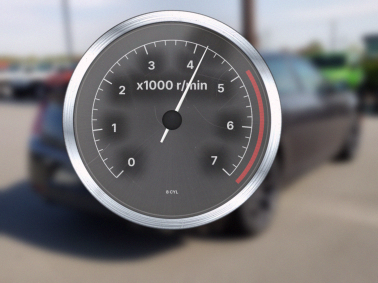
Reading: 4200 rpm
